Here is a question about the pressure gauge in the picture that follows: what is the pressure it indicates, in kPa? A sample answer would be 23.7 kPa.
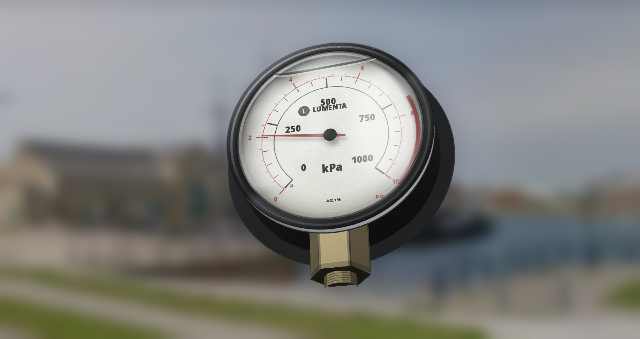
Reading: 200 kPa
